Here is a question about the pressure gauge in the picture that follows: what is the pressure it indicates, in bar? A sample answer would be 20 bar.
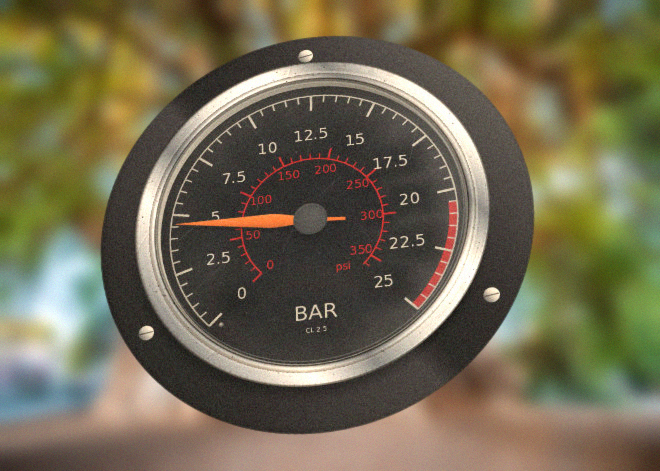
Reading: 4.5 bar
